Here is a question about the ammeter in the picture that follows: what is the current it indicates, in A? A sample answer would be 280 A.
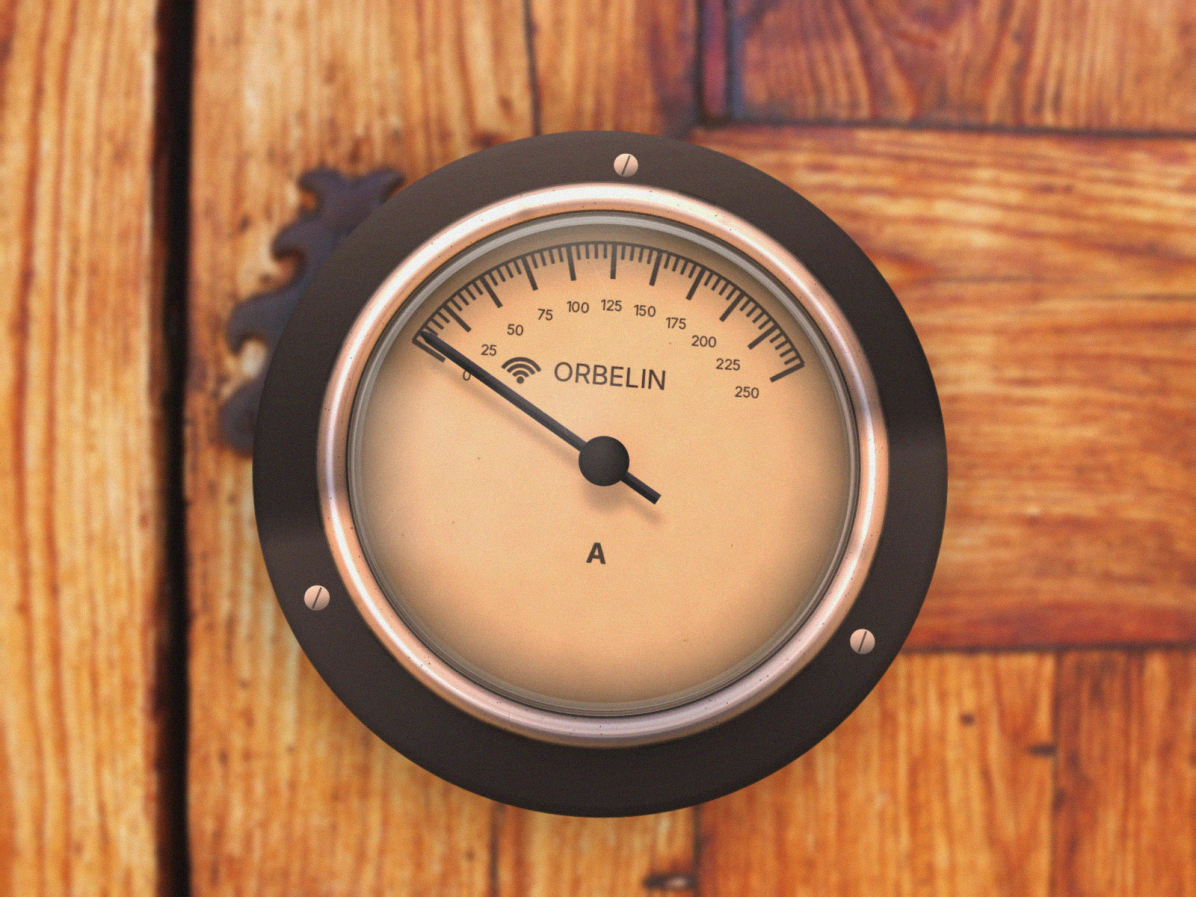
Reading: 5 A
